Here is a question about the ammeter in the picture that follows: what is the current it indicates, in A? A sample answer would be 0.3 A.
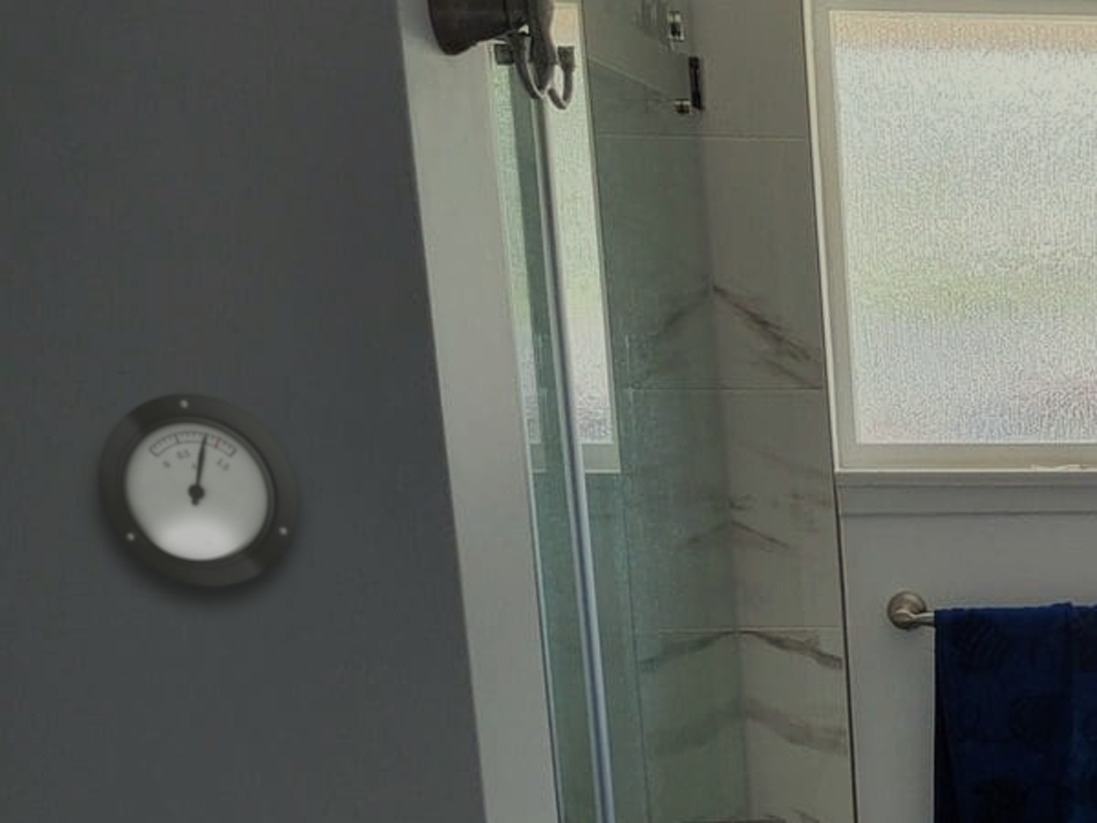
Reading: 1 A
